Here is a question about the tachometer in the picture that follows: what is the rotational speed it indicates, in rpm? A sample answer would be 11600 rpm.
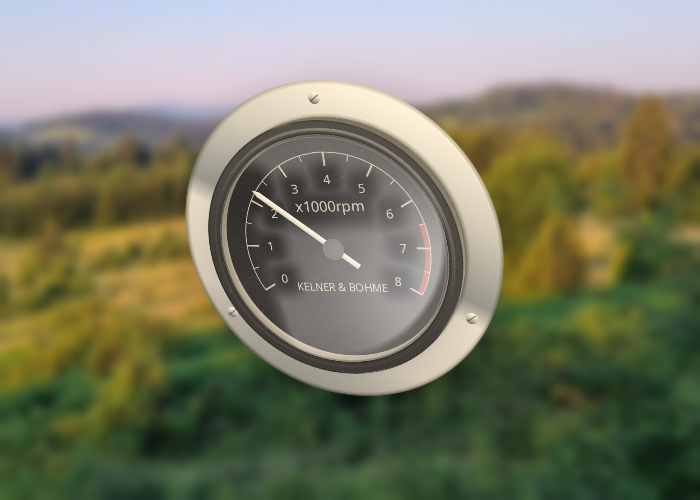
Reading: 2250 rpm
